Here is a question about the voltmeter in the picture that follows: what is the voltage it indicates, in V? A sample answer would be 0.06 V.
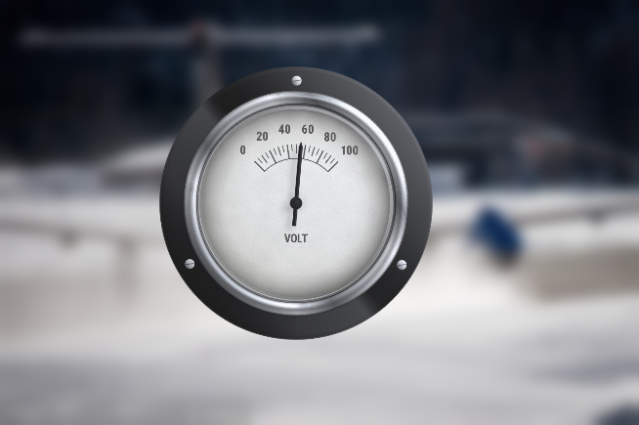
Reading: 55 V
